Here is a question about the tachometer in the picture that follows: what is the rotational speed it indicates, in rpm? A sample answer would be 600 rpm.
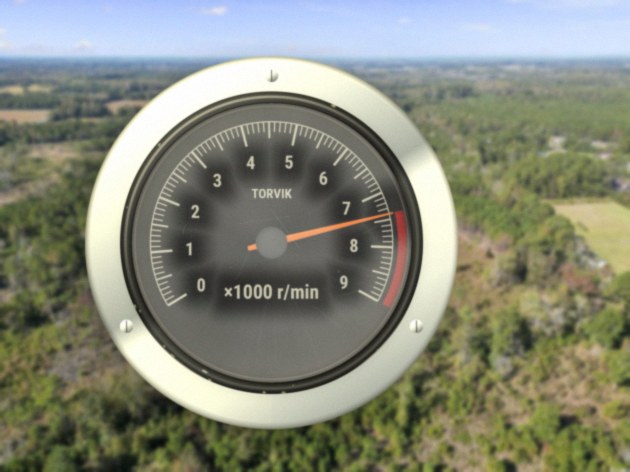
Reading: 7400 rpm
